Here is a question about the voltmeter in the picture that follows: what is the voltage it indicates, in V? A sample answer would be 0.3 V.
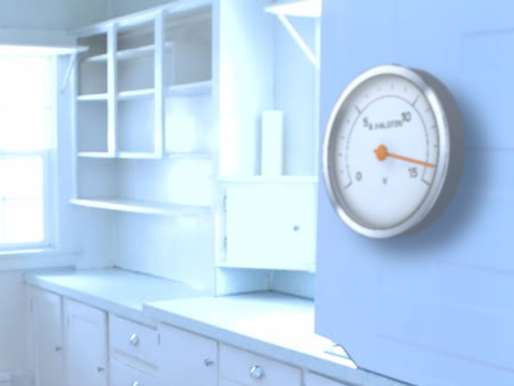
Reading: 14 V
